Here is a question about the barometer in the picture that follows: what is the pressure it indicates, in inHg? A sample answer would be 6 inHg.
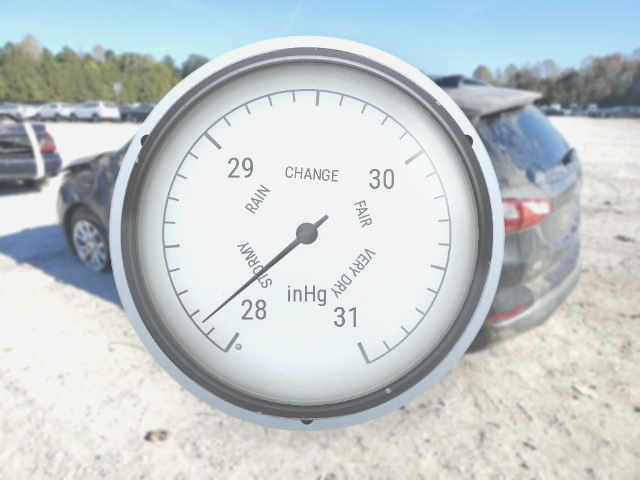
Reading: 28.15 inHg
